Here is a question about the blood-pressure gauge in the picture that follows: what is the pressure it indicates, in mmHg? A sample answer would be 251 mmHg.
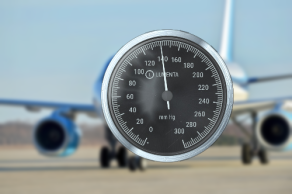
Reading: 140 mmHg
